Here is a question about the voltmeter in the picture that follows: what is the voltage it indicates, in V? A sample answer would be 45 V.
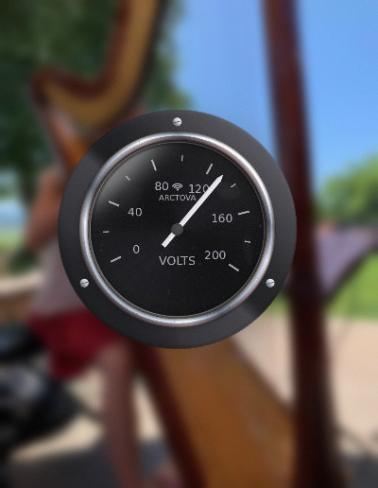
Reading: 130 V
